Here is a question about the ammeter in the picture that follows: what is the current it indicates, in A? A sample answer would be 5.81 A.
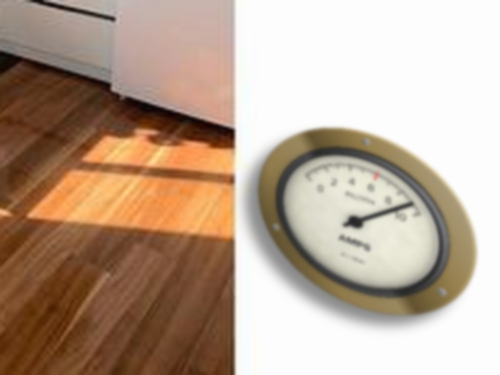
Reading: 9 A
